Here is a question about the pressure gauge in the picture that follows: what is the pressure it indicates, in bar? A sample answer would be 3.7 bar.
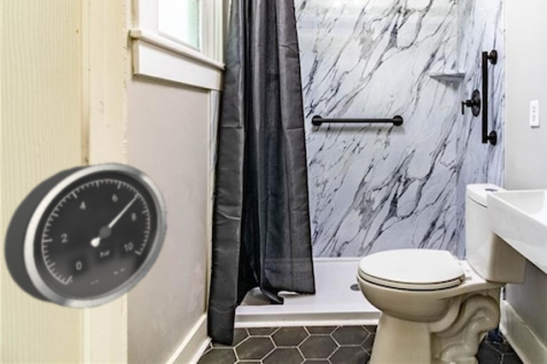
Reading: 7 bar
